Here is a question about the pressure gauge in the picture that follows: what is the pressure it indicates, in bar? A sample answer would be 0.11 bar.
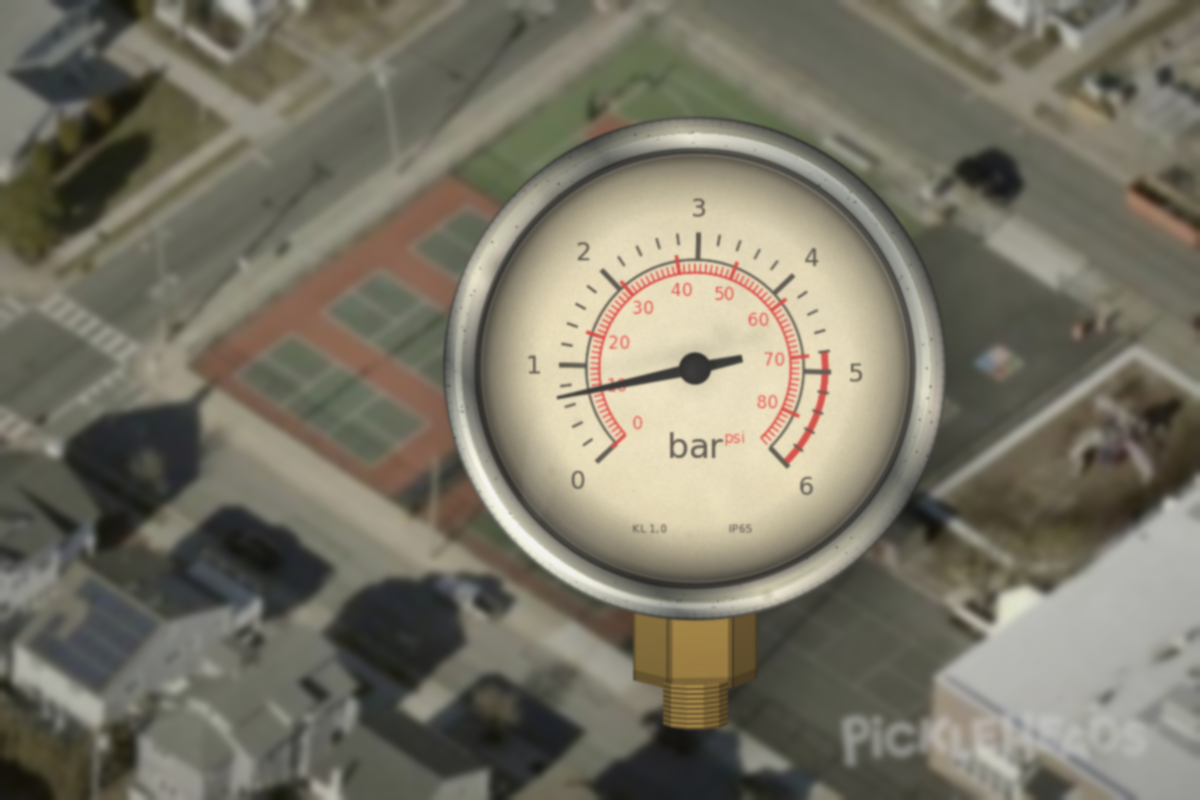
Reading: 0.7 bar
